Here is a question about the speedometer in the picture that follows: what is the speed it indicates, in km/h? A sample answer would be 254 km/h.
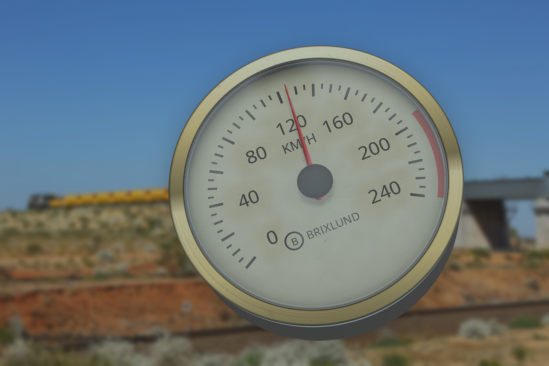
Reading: 125 km/h
